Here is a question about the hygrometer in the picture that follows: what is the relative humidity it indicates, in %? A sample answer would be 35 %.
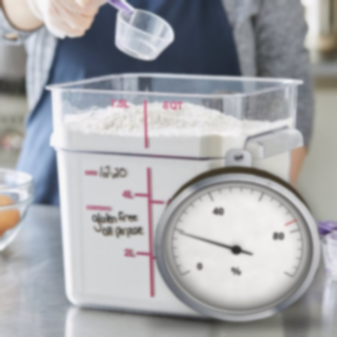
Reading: 20 %
